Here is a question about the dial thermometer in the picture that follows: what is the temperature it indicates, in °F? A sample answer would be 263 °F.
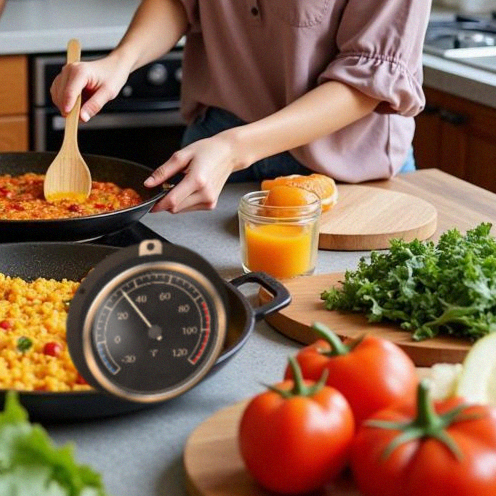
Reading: 32 °F
